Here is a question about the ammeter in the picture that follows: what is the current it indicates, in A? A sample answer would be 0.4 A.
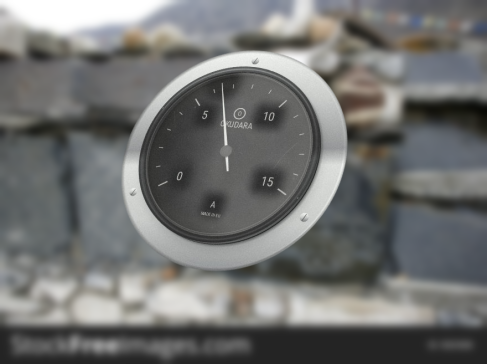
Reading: 6.5 A
